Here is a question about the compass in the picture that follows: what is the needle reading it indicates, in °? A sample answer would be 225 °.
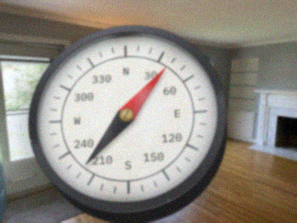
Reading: 40 °
